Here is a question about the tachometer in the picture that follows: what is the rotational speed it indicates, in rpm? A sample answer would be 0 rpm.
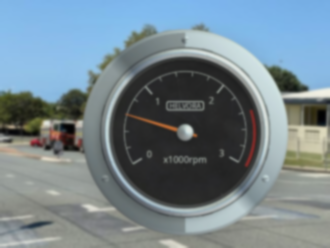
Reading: 600 rpm
